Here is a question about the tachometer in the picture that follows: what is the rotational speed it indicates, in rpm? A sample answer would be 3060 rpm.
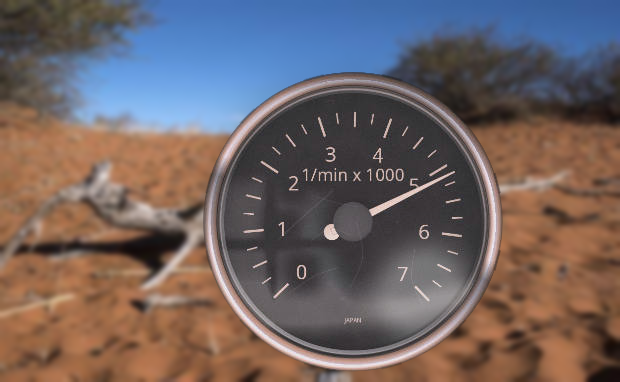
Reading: 5125 rpm
